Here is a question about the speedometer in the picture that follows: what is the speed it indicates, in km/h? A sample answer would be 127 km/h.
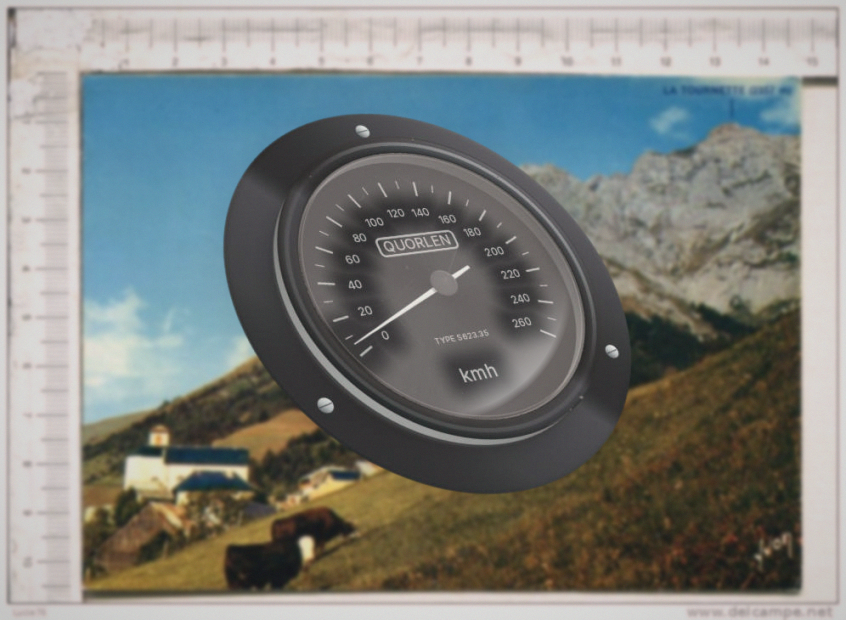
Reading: 5 km/h
